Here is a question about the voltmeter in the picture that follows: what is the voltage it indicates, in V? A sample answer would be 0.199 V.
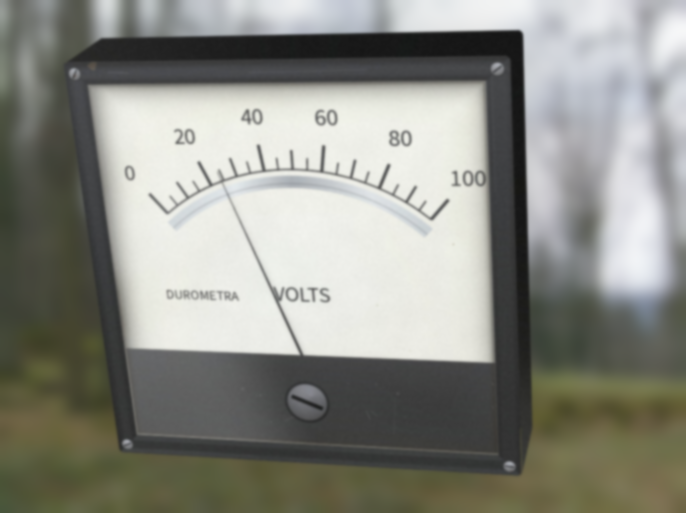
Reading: 25 V
